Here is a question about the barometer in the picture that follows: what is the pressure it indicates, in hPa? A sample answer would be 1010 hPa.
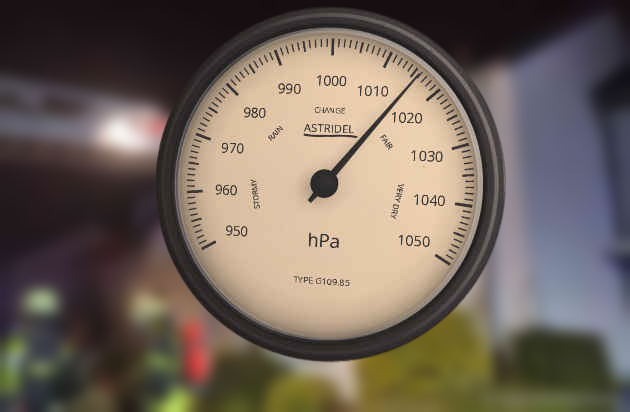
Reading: 1016 hPa
